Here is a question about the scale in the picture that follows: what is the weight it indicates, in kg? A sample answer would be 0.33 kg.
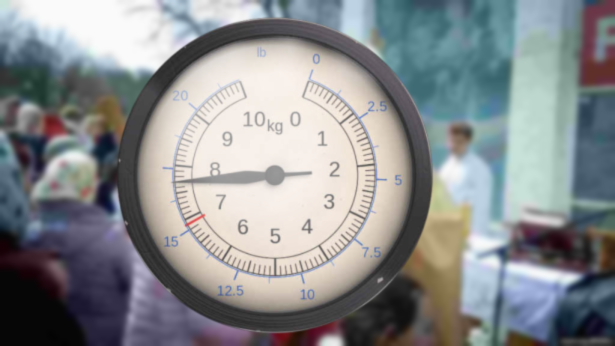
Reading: 7.7 kg
